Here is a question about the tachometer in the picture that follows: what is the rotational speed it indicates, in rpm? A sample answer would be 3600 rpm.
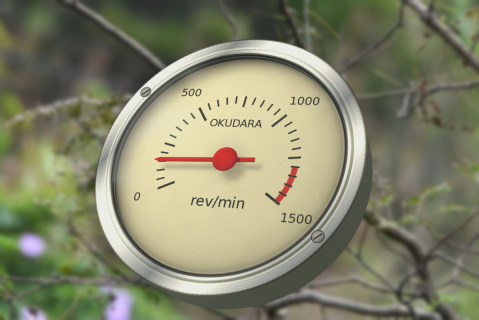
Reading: 150 rpm
